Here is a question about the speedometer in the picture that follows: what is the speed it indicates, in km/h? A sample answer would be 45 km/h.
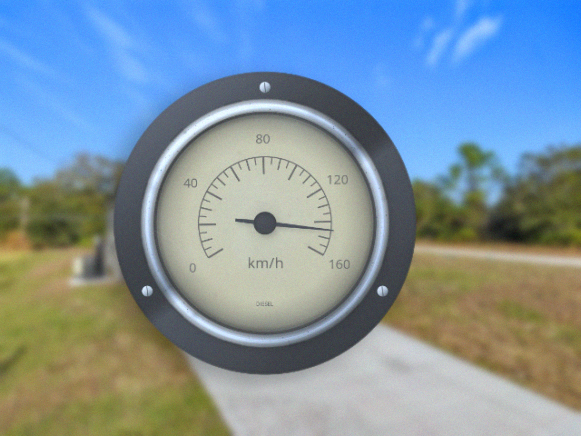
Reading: 145 km/h
